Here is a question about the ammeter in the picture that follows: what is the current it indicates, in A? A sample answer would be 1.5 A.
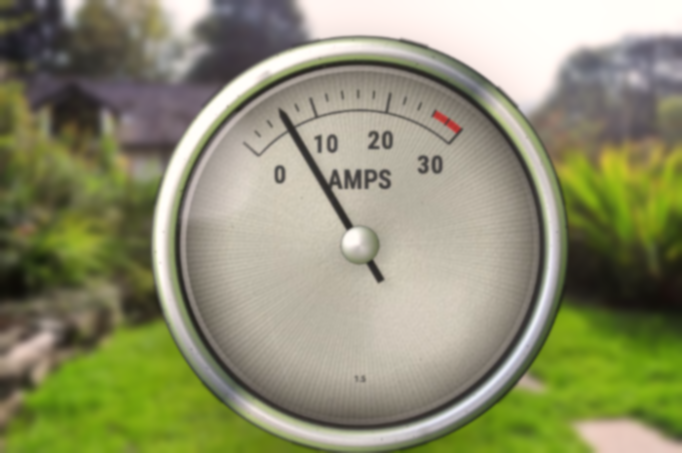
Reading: 6 A
